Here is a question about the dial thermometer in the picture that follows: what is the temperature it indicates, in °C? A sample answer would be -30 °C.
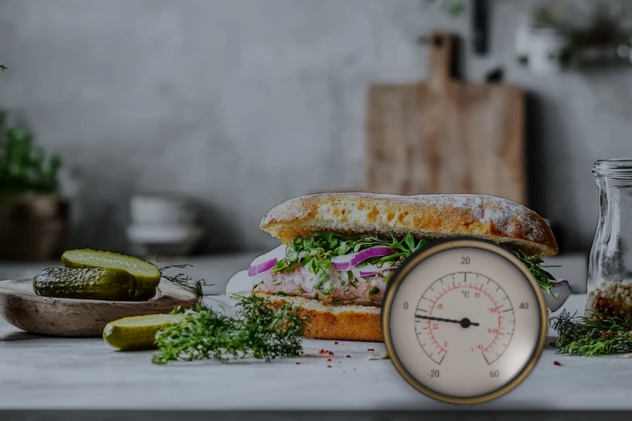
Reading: -2 °C
